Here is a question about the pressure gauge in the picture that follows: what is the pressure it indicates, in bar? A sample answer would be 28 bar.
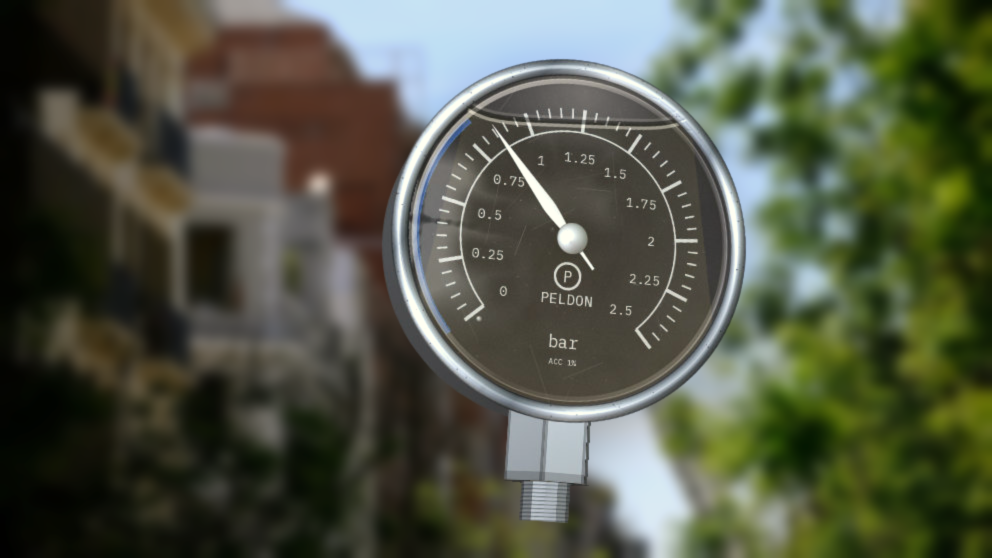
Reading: 0.85 bar
